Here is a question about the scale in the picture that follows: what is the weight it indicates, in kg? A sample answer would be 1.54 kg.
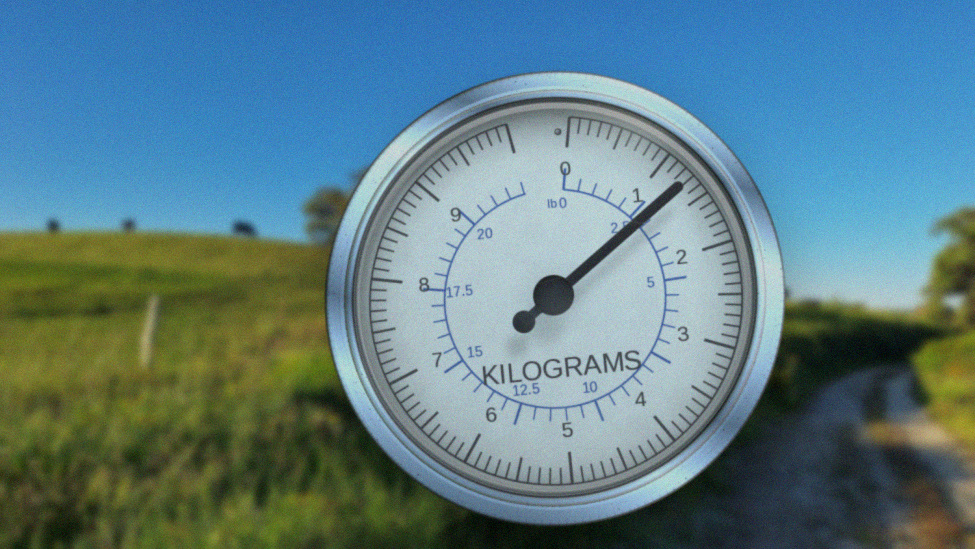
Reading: 1.3 kg
